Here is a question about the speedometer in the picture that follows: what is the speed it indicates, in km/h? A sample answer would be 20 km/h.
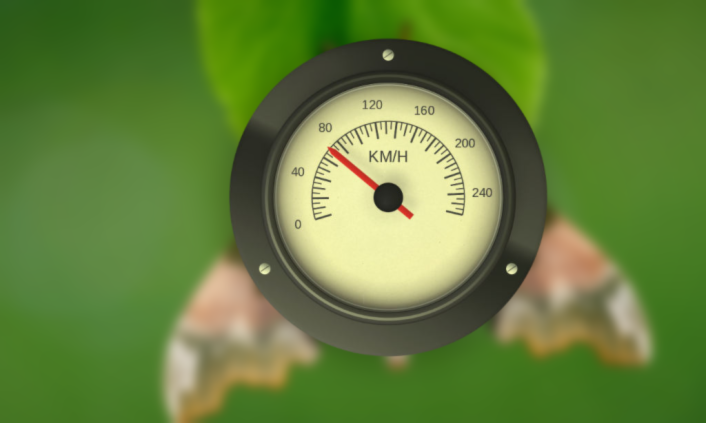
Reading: 70 km/h
